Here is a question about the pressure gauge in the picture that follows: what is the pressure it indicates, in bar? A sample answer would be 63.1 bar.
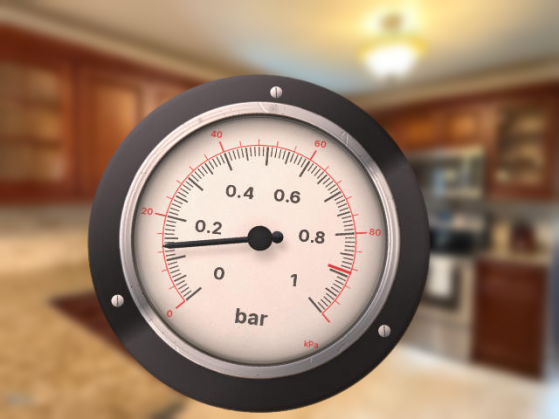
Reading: 0.13 bar
